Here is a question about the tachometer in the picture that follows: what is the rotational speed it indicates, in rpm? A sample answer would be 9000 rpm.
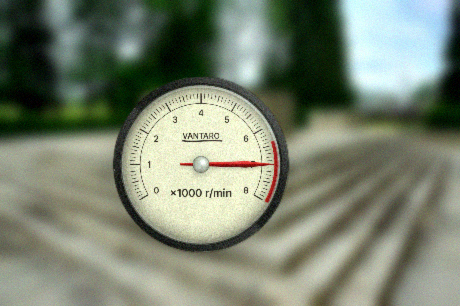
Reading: 7000 rpm
